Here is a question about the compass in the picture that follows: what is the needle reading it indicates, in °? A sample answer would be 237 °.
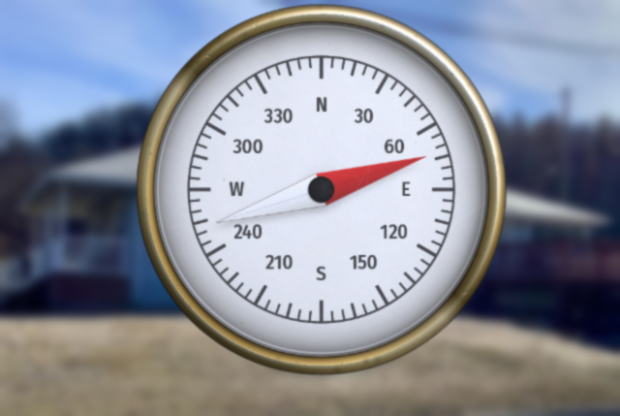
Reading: 72.5 °
